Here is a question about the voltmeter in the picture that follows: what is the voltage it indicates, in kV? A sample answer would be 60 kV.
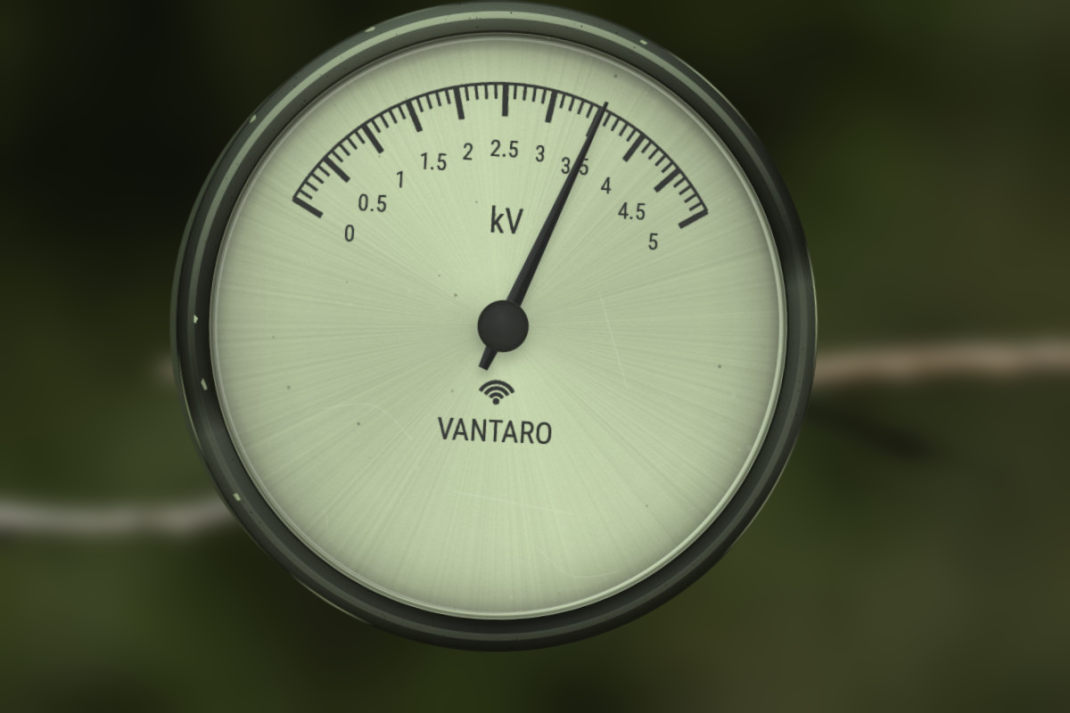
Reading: 3.5 kV
